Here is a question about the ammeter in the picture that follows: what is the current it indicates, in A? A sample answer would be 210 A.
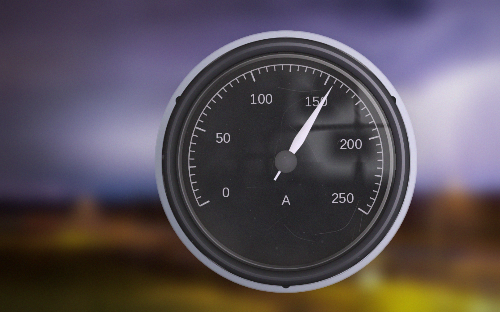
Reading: 155 A
